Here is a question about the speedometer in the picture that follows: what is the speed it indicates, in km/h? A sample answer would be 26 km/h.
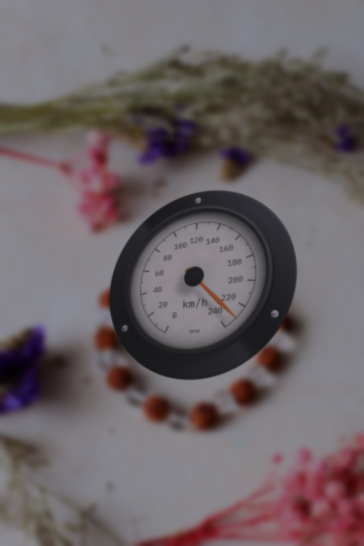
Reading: 230 km/h
